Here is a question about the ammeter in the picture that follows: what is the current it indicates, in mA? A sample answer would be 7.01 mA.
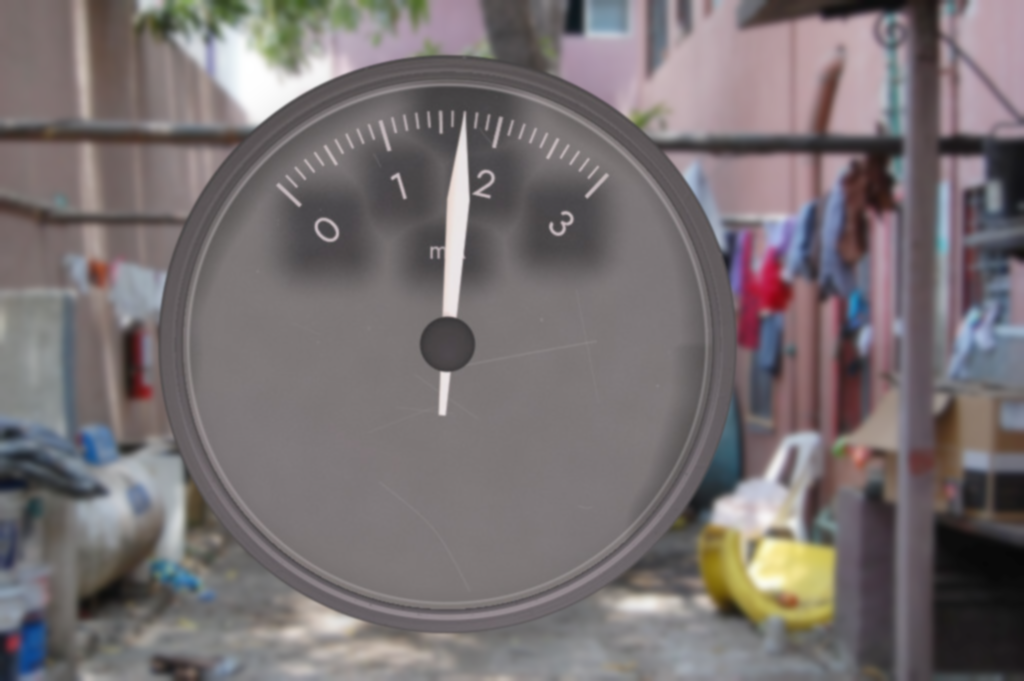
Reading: 1.7 mA
